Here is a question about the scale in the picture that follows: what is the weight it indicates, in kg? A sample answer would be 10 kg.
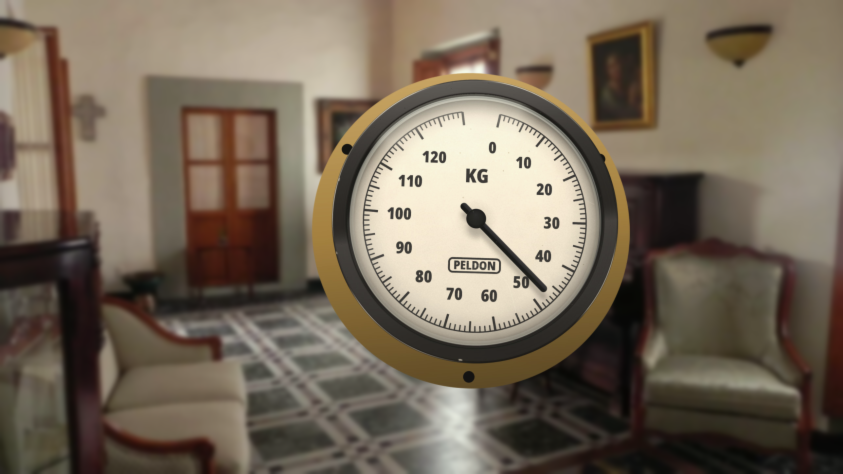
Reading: 47 kg
